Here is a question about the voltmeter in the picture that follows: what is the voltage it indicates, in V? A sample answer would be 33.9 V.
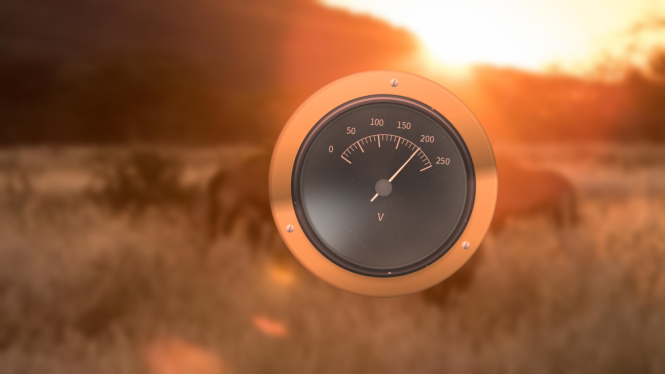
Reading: 200 V
